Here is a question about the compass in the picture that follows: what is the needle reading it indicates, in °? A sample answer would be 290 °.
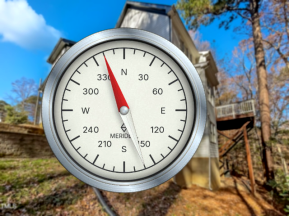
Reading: 340 °
